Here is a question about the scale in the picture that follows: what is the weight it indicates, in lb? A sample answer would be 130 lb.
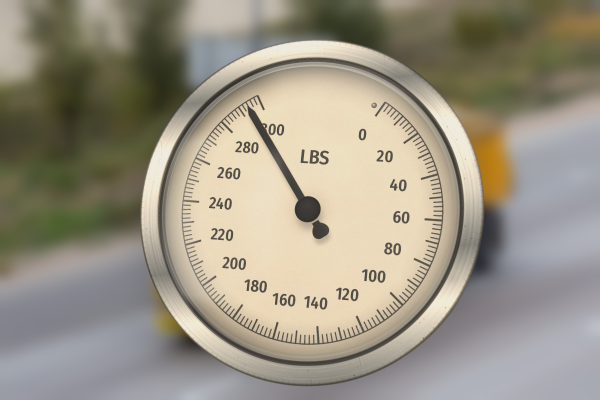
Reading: 294 lb
